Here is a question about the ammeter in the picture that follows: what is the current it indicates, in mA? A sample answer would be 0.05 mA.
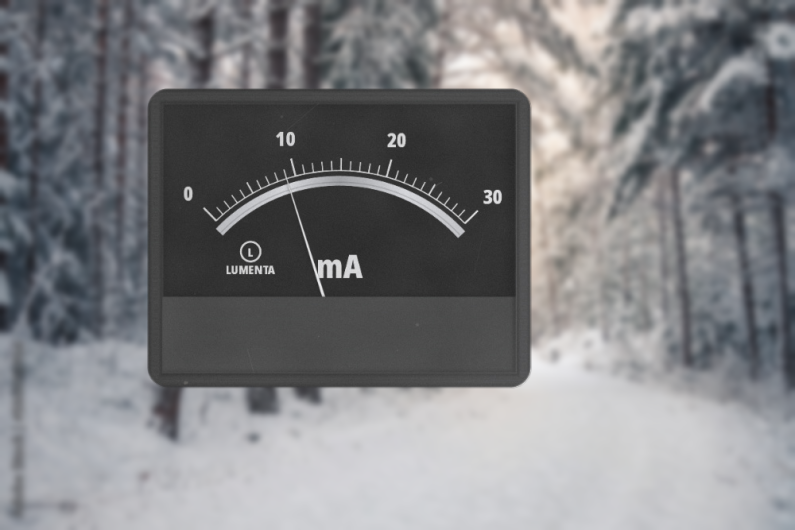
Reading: 9 mA
